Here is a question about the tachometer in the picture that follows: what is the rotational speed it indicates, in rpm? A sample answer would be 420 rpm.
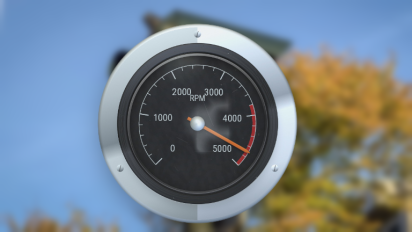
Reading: 4700 rpm
